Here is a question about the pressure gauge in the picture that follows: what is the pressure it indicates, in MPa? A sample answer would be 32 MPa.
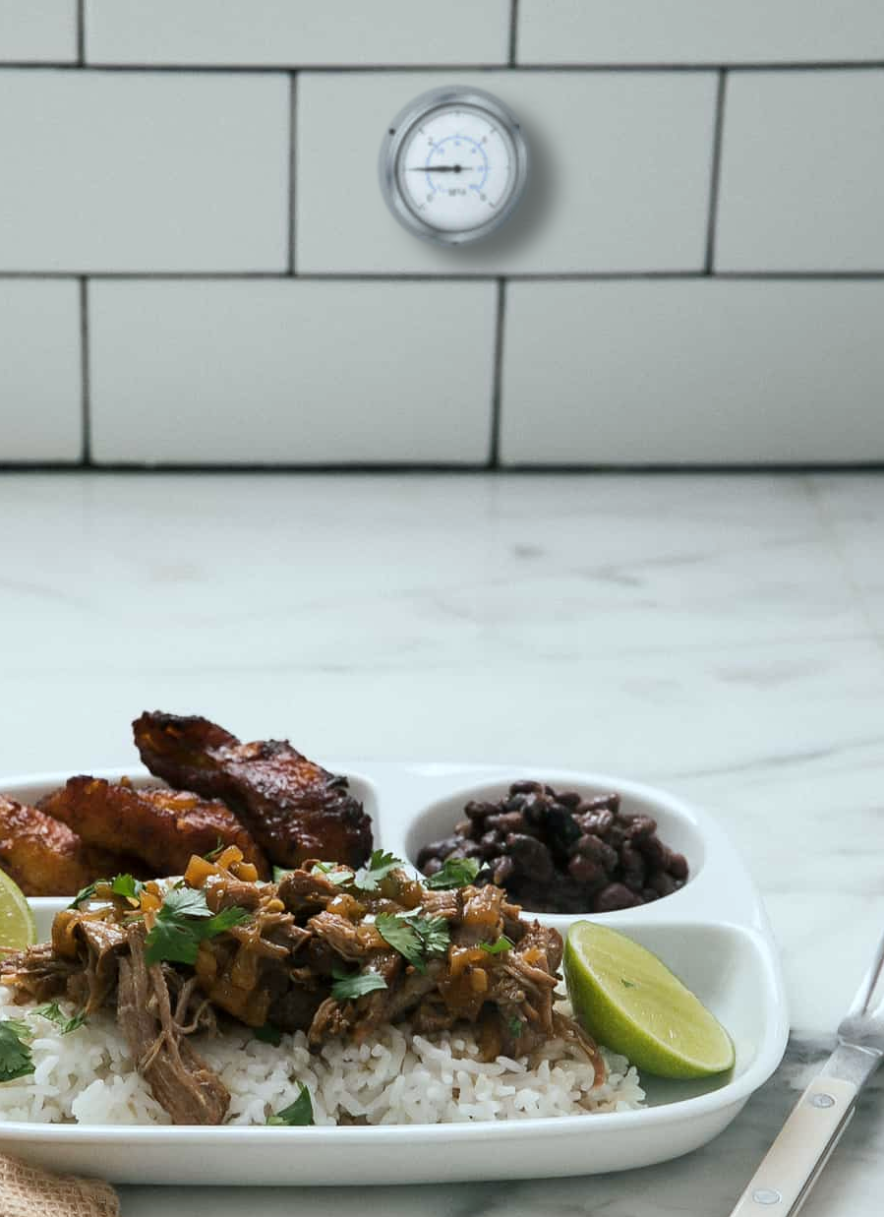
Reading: 1 MPa
